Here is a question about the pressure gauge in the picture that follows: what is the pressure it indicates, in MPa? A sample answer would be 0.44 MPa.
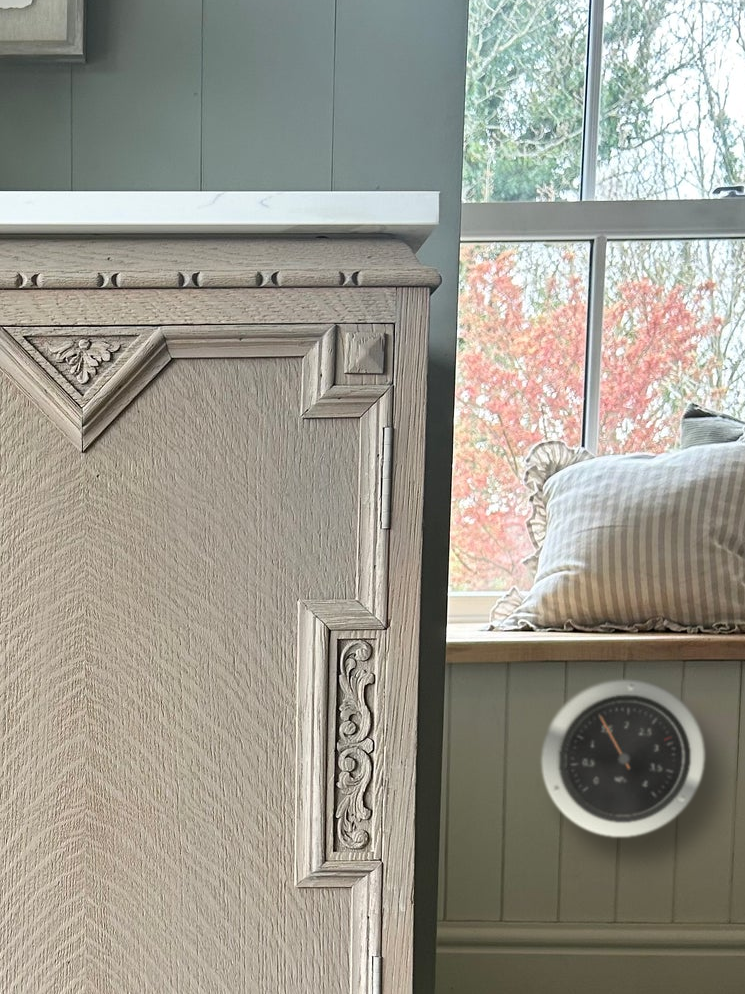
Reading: 1.5 MPa
